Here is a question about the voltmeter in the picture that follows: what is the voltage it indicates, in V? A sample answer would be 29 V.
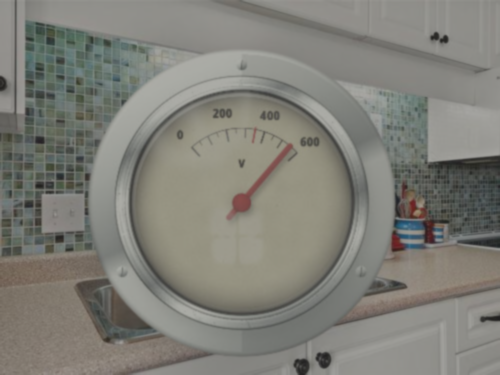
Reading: 550 V
